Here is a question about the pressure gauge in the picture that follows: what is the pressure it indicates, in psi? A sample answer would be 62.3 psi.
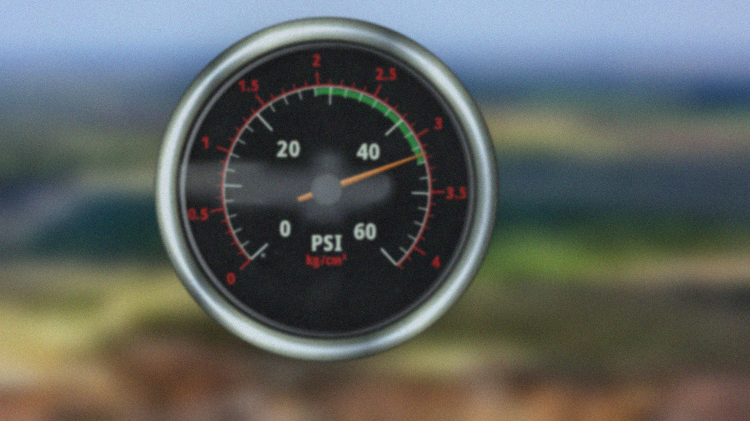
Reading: 45 psi
